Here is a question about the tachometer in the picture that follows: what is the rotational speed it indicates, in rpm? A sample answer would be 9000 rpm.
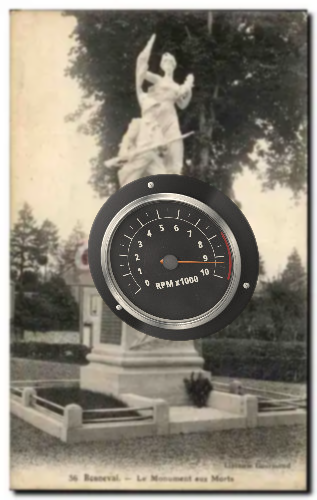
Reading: 9250 rpm
